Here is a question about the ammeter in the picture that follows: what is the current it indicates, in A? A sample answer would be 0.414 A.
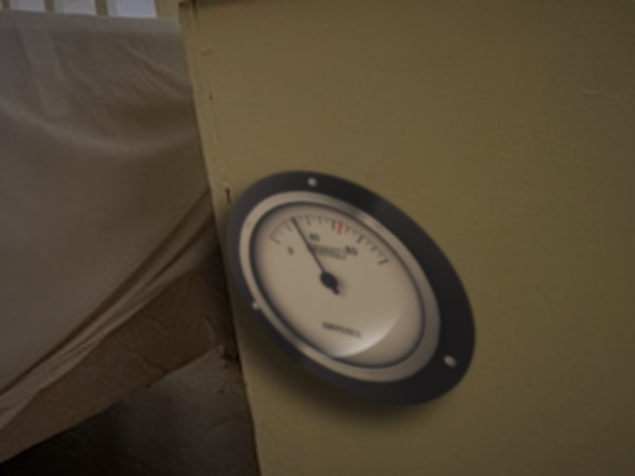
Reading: 30 A
